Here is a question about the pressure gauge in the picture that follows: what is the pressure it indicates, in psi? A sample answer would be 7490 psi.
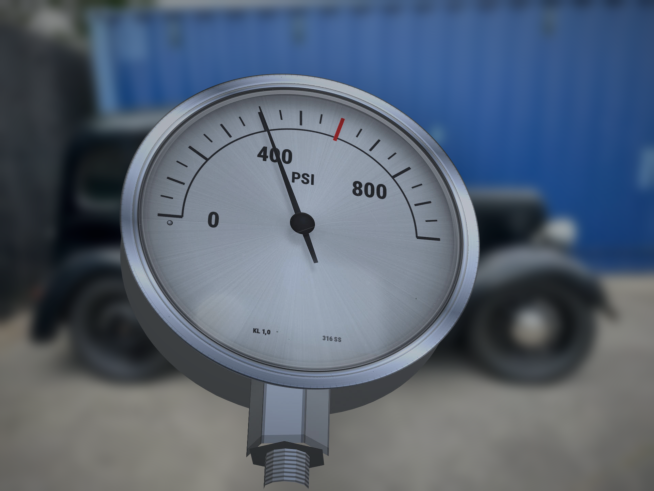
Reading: 400 psi
